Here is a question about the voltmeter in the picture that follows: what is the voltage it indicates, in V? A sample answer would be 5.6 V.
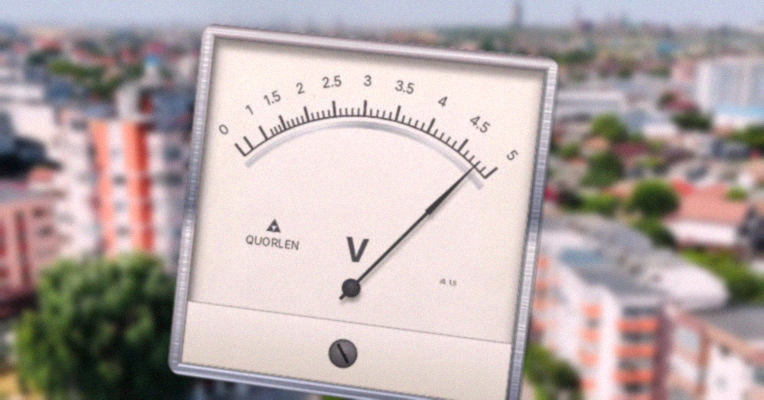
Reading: 4.8 V
